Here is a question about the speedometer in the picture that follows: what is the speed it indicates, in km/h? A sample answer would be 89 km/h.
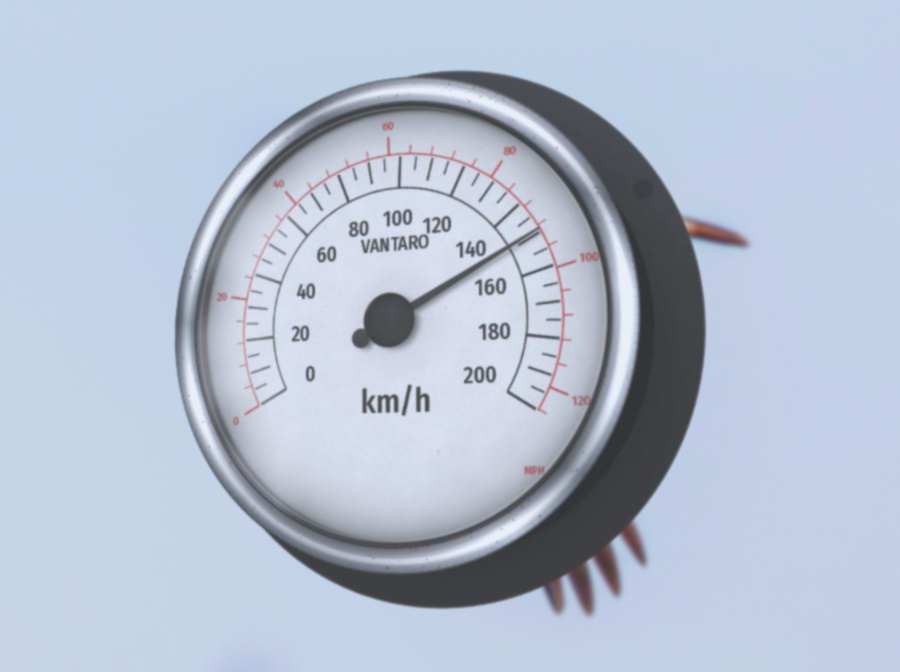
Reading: 150 km/h
